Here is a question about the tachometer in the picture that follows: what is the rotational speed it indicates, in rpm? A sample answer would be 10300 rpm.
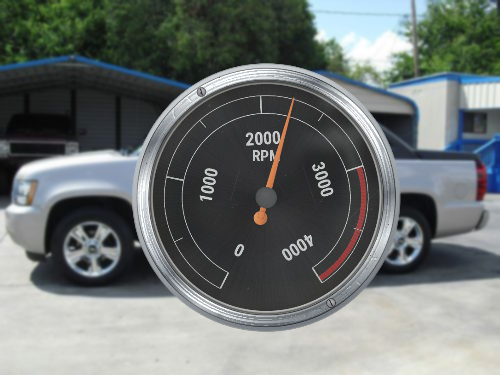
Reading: 2250 rpm
